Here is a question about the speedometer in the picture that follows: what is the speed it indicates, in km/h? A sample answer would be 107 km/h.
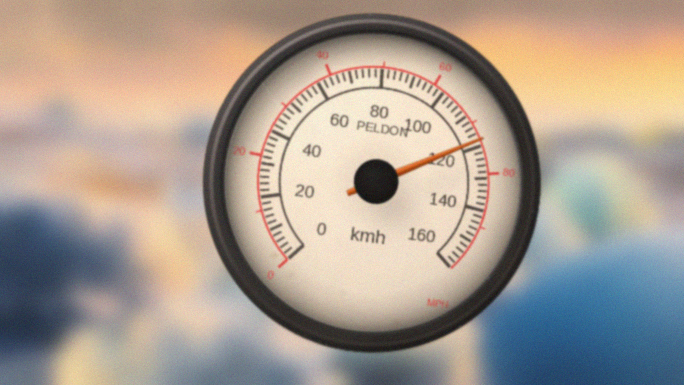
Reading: 118 km/h
